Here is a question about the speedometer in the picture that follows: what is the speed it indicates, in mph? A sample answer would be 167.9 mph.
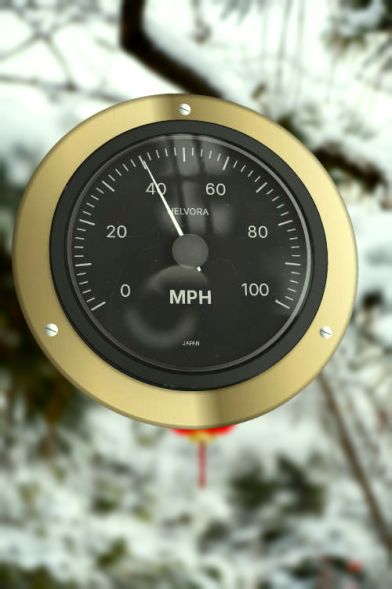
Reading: 40 mph
